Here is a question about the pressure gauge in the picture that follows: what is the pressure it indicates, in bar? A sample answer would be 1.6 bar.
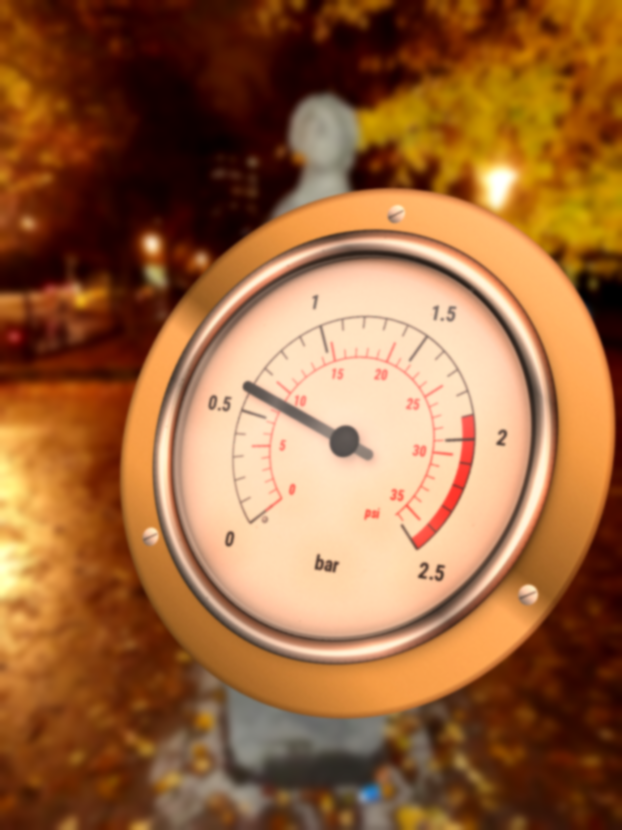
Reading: 0.6 bar
